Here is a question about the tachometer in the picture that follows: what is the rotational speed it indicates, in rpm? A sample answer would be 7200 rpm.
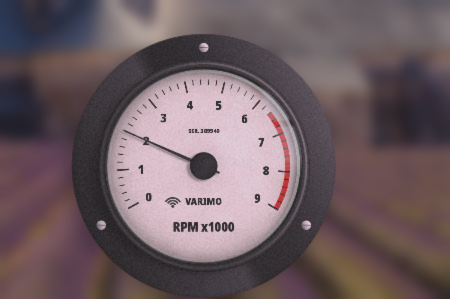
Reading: 2000 rpm
